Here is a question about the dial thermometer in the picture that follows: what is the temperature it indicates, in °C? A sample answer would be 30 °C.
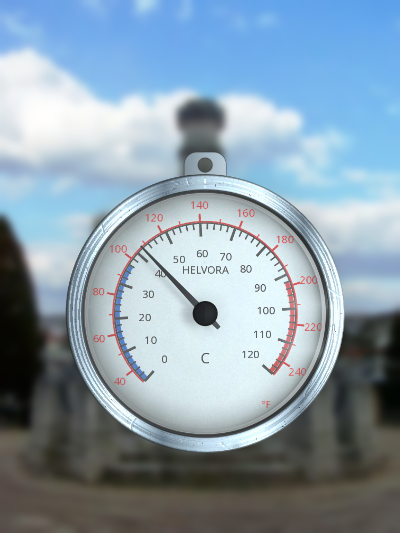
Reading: 42 °C
